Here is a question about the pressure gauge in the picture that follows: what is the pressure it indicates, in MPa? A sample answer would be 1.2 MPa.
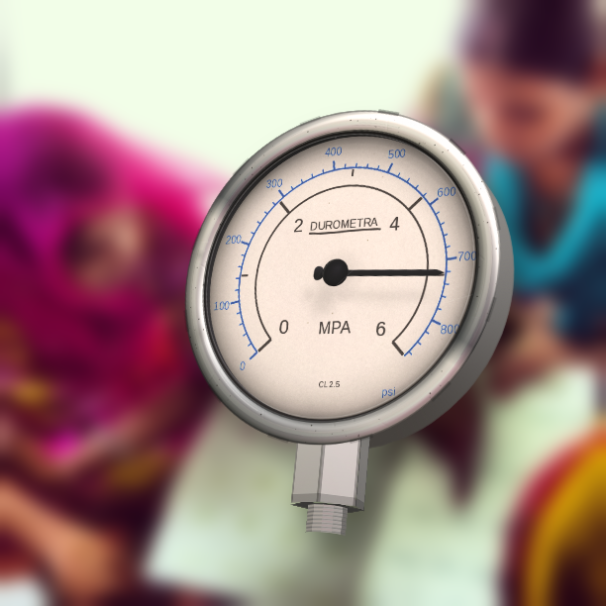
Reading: 5 MPa
